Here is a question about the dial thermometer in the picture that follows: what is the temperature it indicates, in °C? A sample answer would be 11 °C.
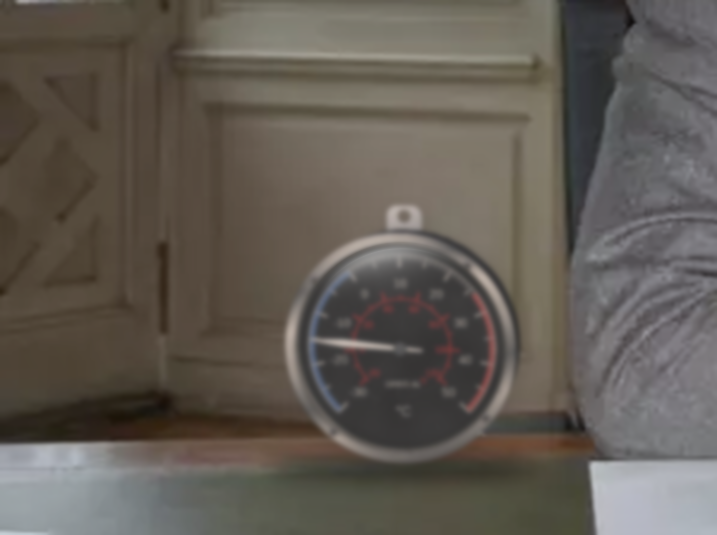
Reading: -15 °C
